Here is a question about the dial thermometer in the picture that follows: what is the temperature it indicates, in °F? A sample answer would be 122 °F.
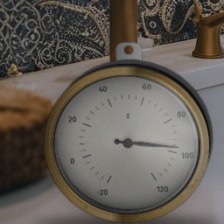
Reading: 96 °F
